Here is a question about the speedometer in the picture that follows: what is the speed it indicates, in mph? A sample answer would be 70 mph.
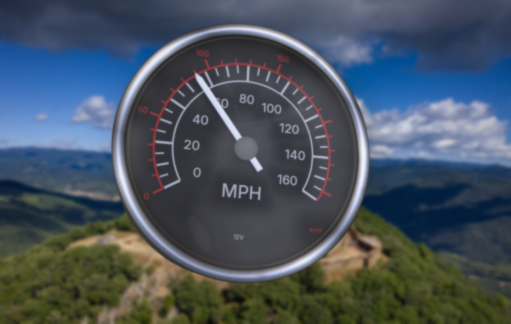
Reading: 55 mph
